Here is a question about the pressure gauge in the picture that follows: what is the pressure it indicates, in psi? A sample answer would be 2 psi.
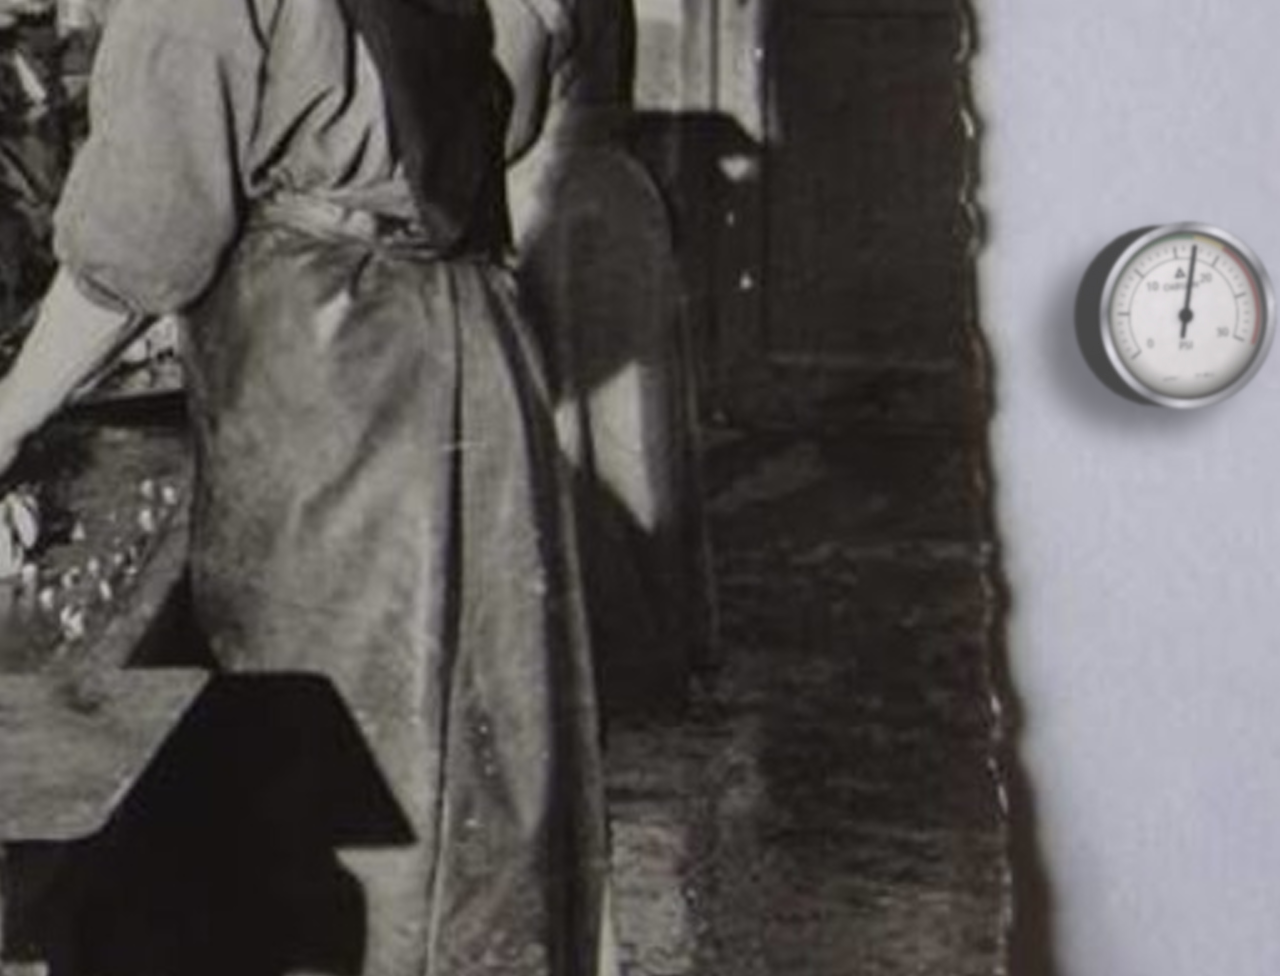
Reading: 17 psi
